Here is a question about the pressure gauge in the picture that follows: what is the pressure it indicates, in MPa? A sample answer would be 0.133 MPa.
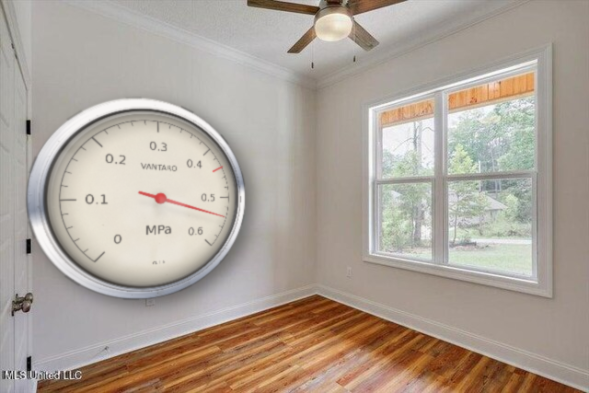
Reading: 0.54 MPa
